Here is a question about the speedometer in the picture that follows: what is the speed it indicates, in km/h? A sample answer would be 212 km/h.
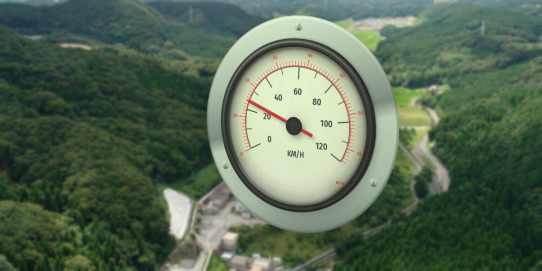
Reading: 25 km/h
